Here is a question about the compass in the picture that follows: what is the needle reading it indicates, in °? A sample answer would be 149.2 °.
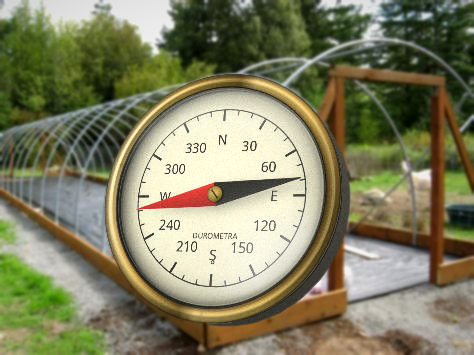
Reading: 260 °
